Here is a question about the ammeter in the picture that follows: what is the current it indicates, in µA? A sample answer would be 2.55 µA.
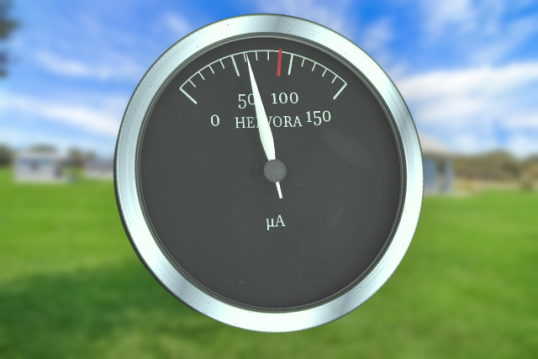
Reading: 60 µA
